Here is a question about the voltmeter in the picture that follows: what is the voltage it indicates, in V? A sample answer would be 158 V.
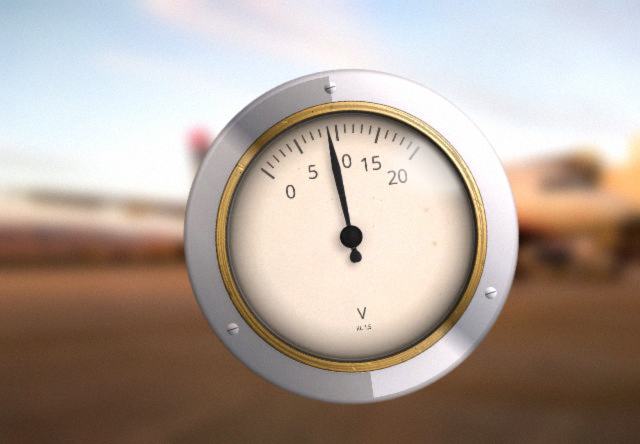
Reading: 9 V
